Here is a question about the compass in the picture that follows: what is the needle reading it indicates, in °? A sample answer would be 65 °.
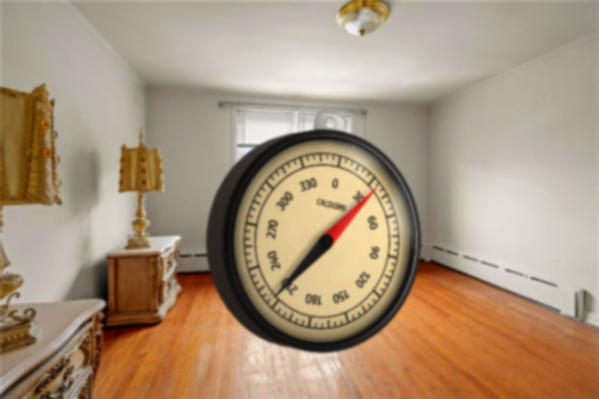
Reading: 35 °
